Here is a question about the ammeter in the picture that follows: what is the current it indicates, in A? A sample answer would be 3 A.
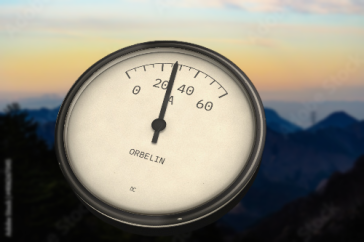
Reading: 27.5 A
